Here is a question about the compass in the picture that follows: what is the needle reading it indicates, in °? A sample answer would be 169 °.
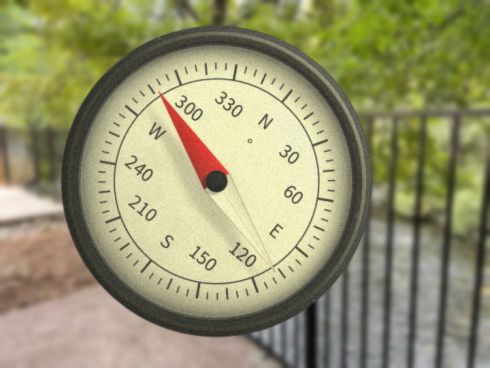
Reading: 287.5 °
